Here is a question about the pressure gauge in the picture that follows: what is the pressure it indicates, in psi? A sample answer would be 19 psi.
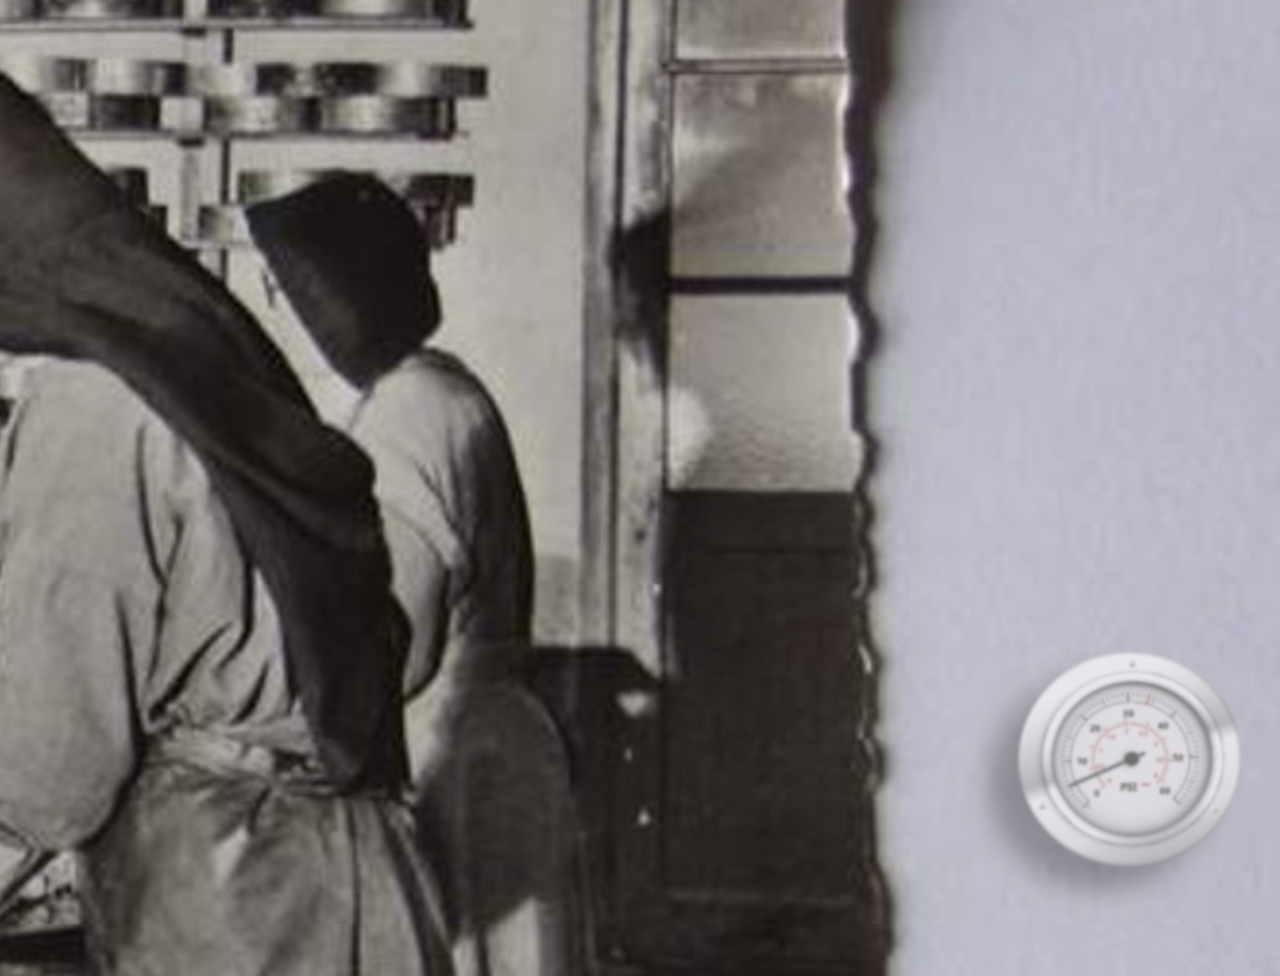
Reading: 5 psi
